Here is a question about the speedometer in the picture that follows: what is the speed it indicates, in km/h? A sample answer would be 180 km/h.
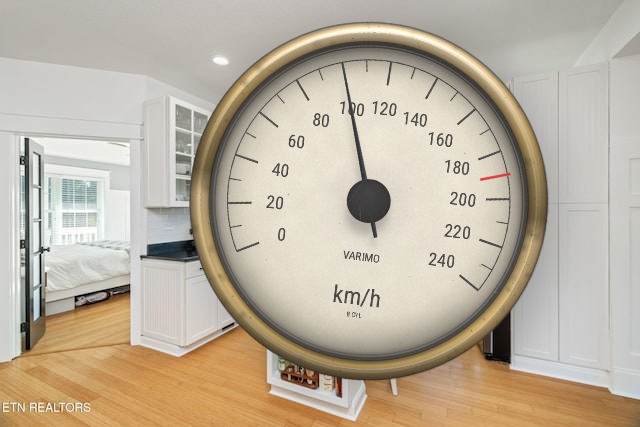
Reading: 100 km/h
